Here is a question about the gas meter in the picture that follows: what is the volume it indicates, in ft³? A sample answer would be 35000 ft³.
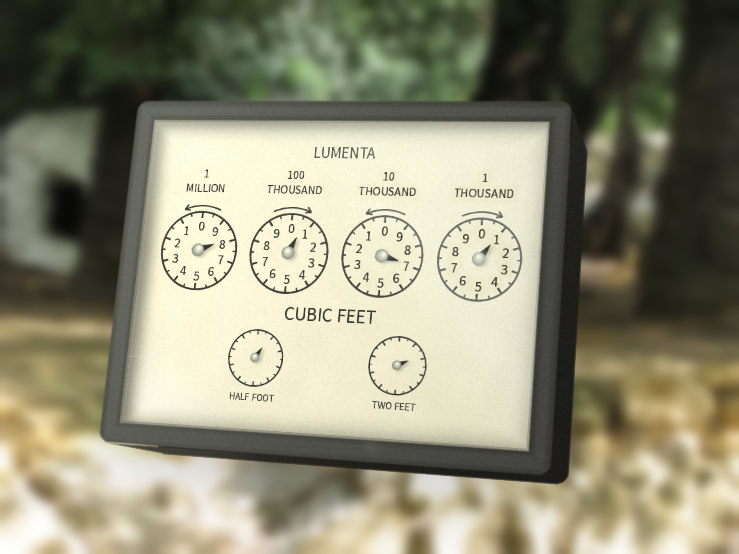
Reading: 807100 ft³
